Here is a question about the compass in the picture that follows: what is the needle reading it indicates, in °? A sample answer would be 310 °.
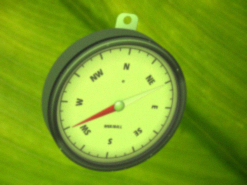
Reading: 240 °
